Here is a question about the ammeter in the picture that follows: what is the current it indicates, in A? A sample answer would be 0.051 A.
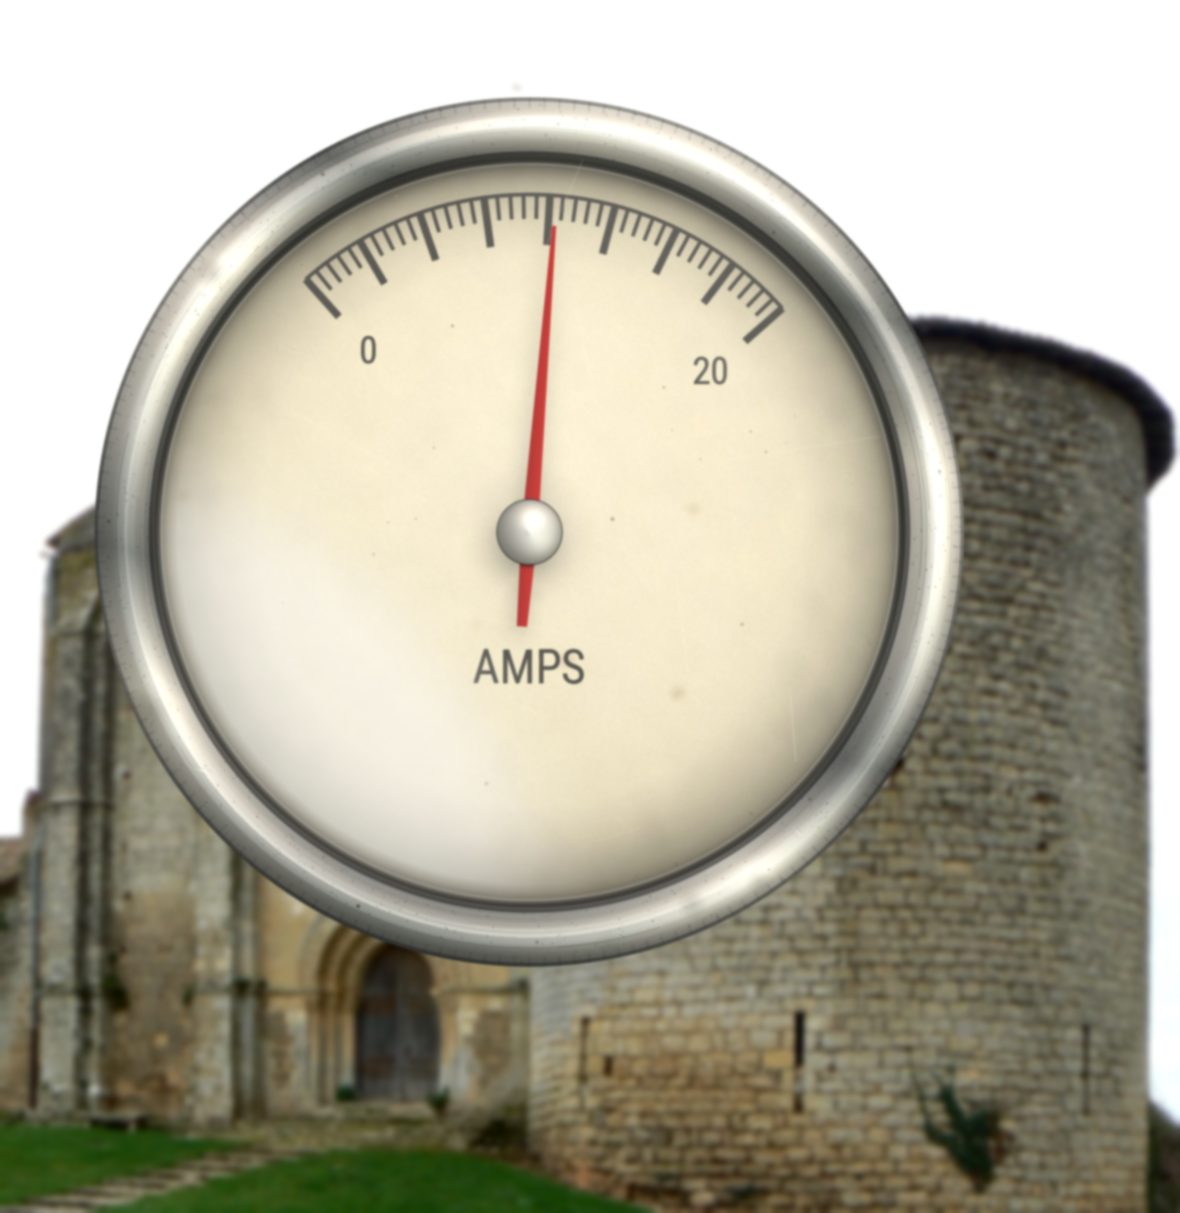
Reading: 10.25 A
